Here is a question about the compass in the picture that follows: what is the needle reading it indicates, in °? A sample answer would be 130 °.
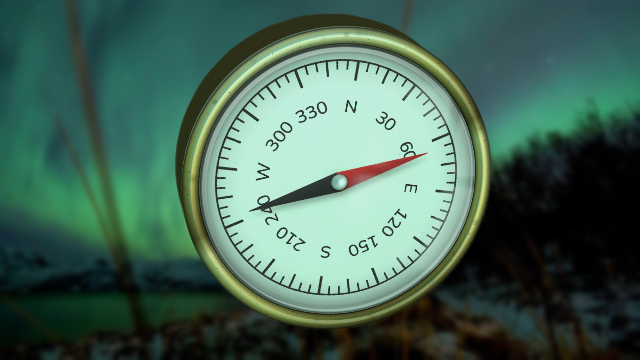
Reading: 65 °
